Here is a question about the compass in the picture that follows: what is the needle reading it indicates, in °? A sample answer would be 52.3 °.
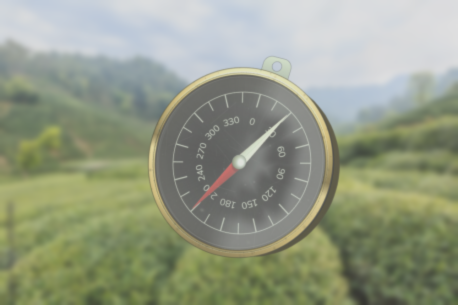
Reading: 210 °
